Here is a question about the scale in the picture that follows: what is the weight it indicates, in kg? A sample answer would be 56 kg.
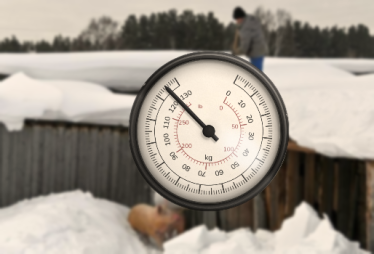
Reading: 125 kg
